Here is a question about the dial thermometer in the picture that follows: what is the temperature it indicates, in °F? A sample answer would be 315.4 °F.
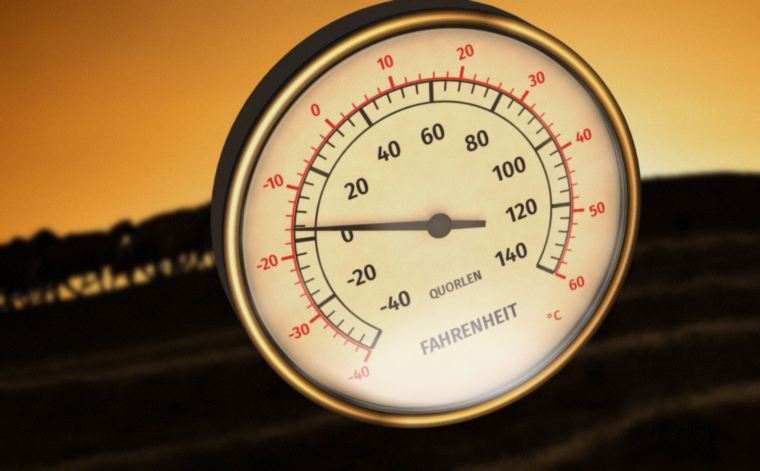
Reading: 4 °F
